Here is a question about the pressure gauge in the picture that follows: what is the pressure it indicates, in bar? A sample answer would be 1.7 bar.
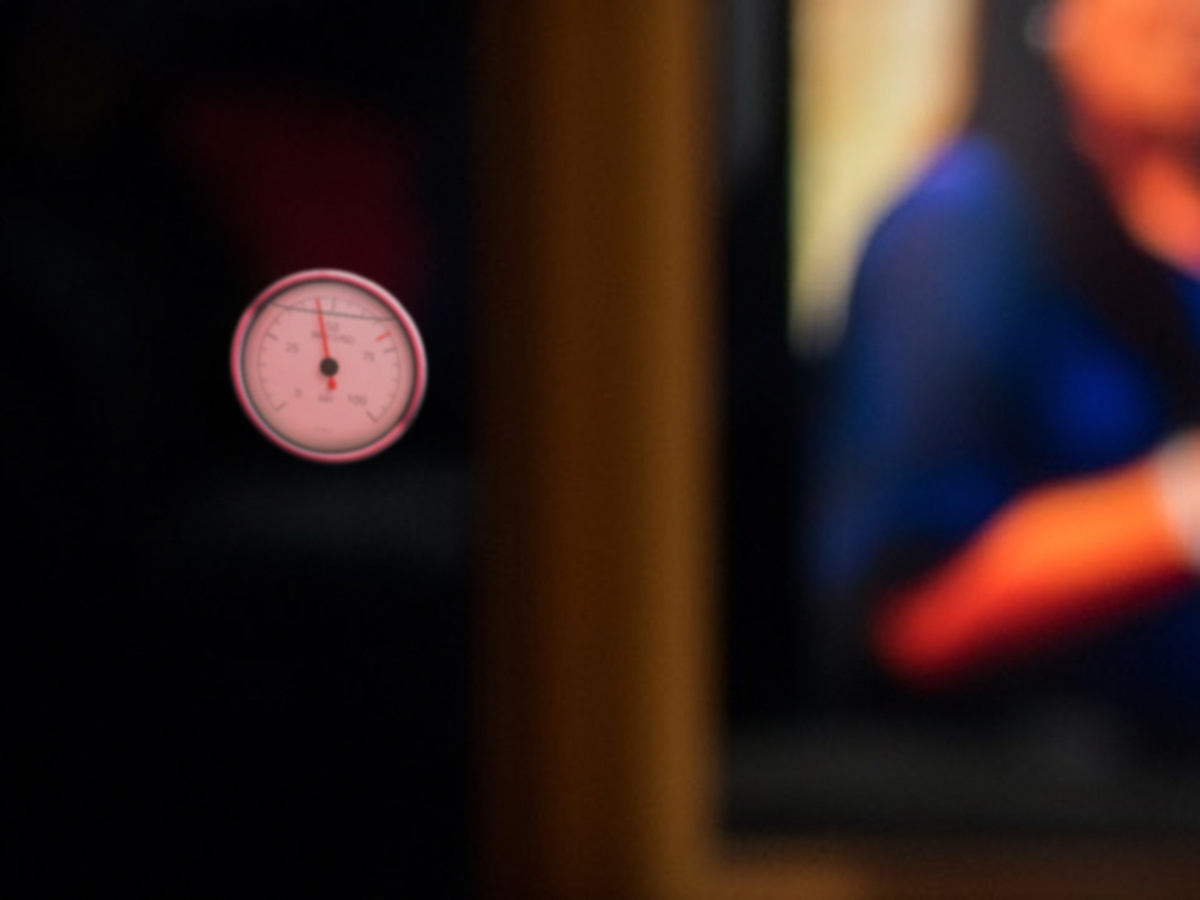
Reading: 45 bar
